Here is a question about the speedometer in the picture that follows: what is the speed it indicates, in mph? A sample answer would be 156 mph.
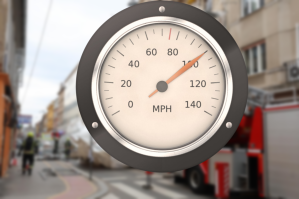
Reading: 100 mph
